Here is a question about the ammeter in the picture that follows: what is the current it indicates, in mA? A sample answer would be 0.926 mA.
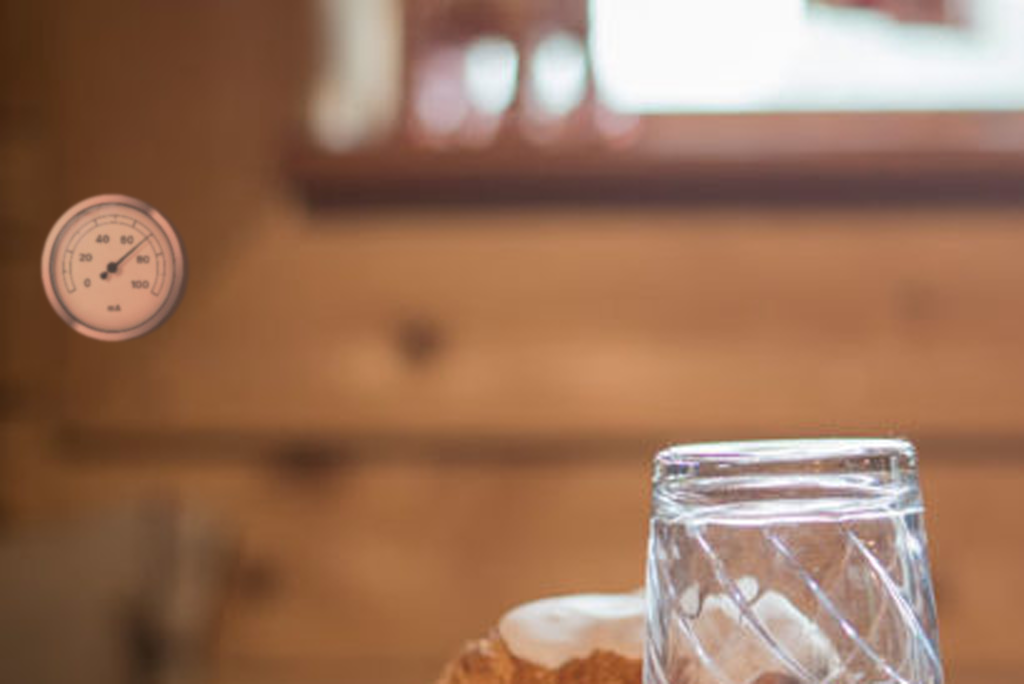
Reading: 70 mA
